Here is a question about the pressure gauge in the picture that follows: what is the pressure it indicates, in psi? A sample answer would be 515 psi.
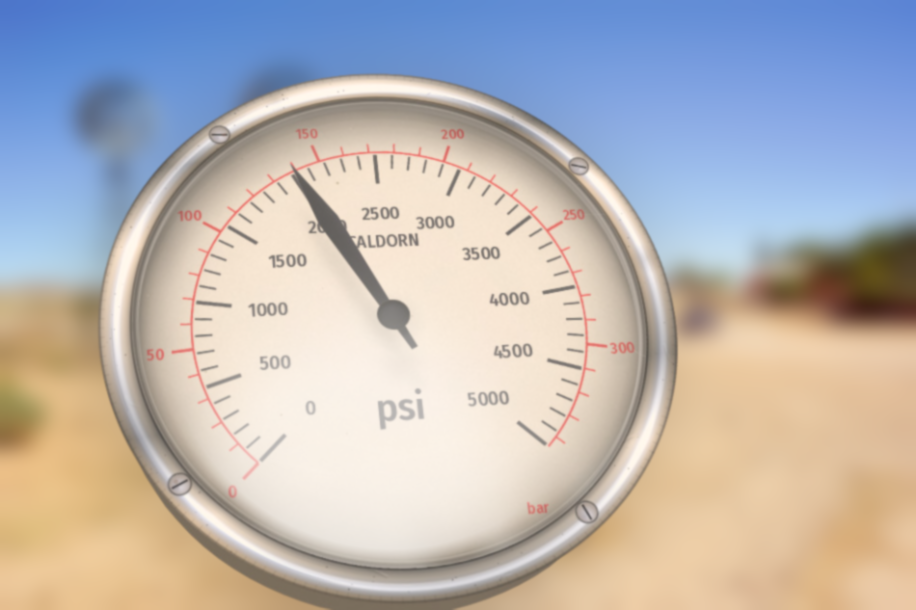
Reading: 2000 psi
